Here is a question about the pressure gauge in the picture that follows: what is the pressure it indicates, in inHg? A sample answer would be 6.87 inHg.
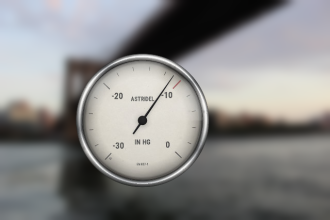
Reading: -11 inHg
